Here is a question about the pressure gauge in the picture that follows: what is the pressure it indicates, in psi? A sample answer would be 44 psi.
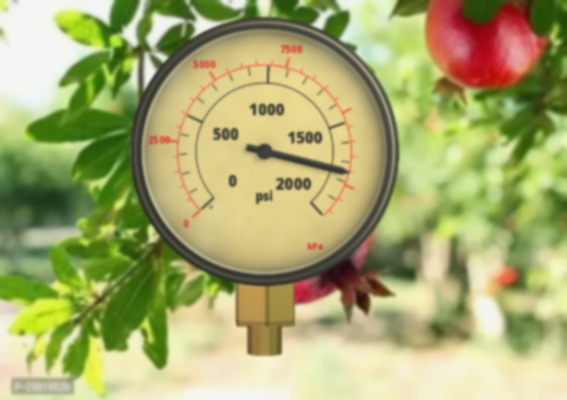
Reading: 1750 psi
